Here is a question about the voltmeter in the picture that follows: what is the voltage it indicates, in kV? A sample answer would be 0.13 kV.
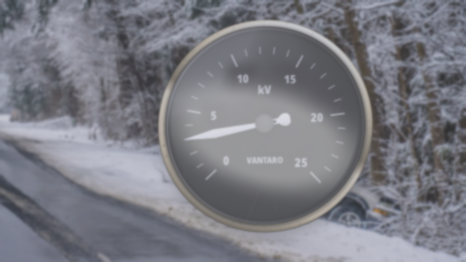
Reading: 3 kV
